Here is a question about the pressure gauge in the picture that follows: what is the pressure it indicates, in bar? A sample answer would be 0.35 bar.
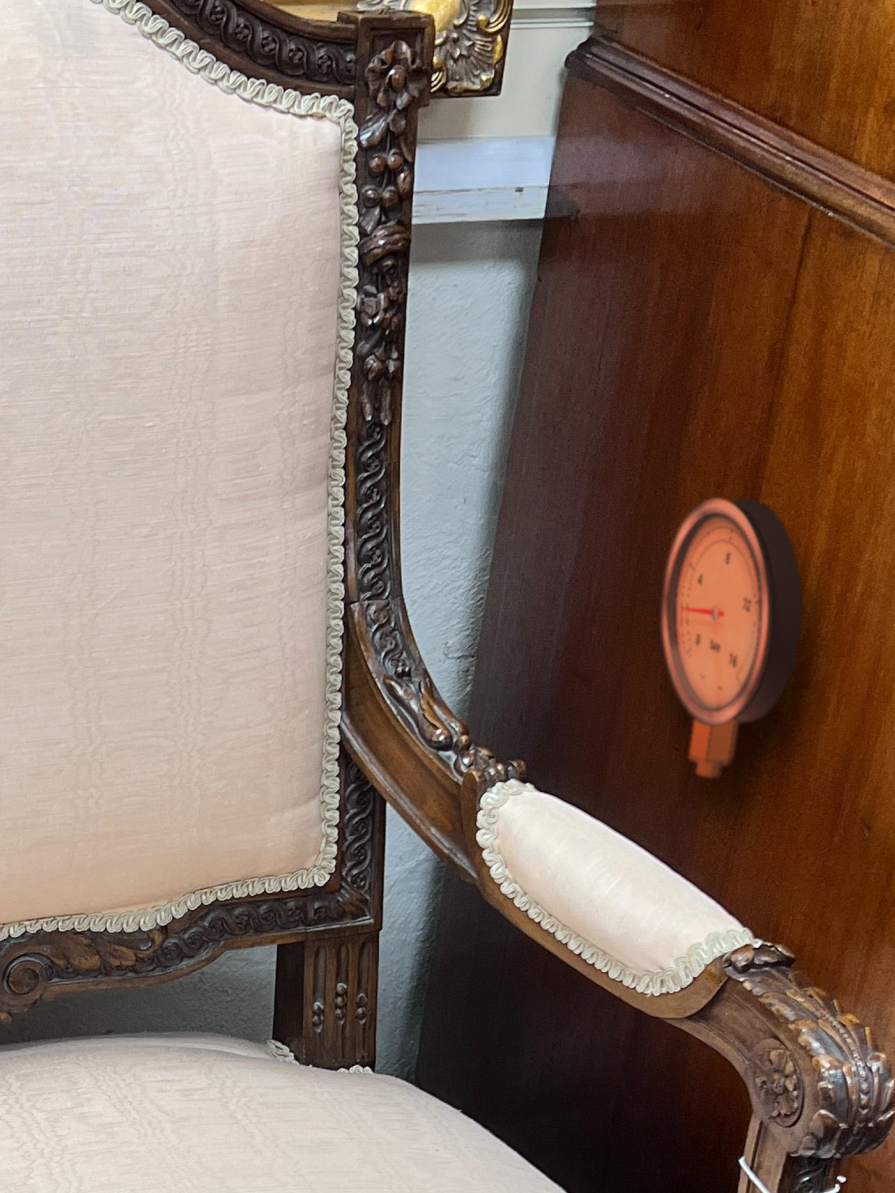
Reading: 2 bar
